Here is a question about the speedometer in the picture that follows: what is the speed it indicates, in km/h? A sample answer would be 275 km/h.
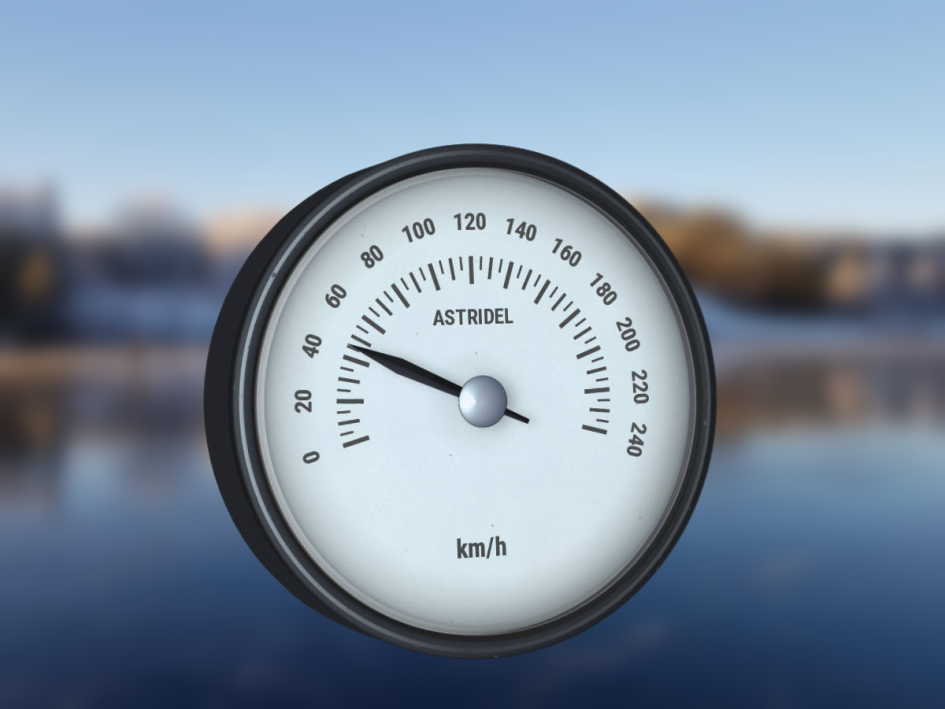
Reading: 45 km/h
